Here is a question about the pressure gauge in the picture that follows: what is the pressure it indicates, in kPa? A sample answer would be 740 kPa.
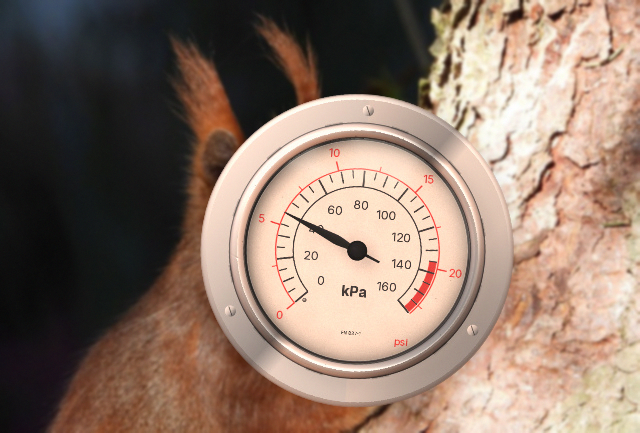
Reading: 40 kPa
